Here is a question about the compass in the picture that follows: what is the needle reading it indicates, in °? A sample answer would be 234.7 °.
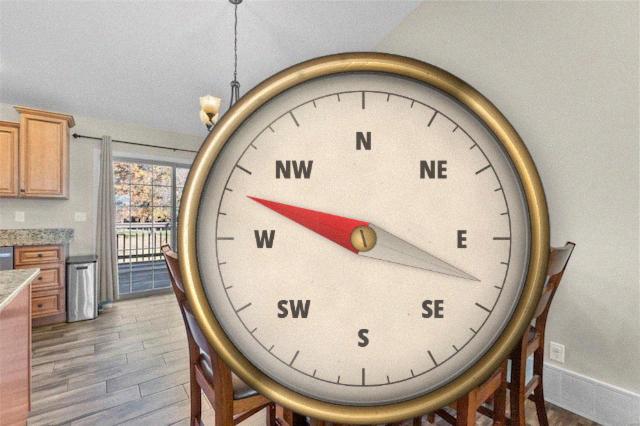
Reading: 290 °
